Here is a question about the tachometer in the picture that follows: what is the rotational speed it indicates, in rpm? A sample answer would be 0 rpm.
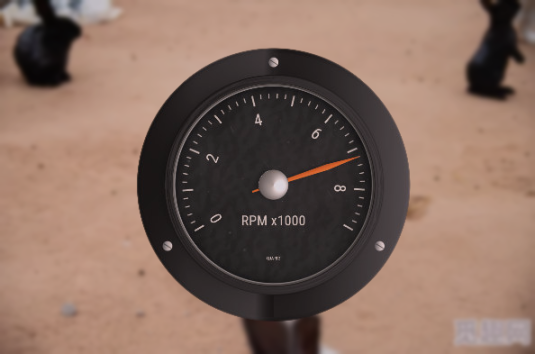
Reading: 7200 rpm
